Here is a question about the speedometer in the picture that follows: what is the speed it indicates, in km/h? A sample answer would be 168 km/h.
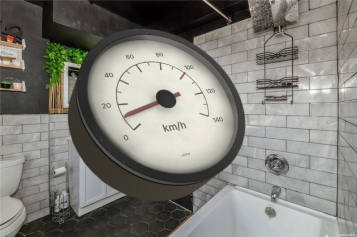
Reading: 10 km/h
